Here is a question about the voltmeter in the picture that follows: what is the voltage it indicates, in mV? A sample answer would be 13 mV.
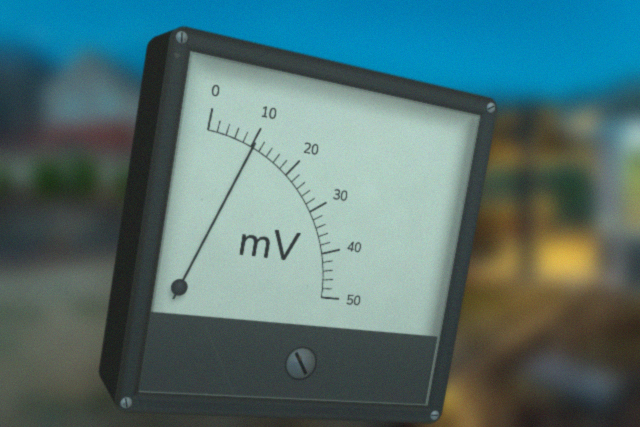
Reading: 10 mV
